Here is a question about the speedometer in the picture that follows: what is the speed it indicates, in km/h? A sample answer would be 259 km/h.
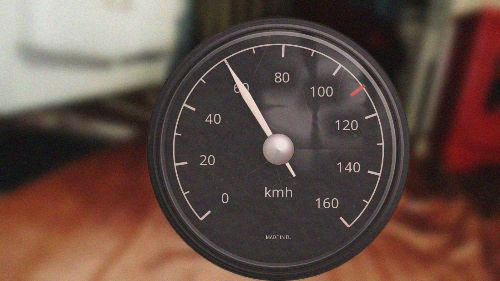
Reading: 60 km/h
